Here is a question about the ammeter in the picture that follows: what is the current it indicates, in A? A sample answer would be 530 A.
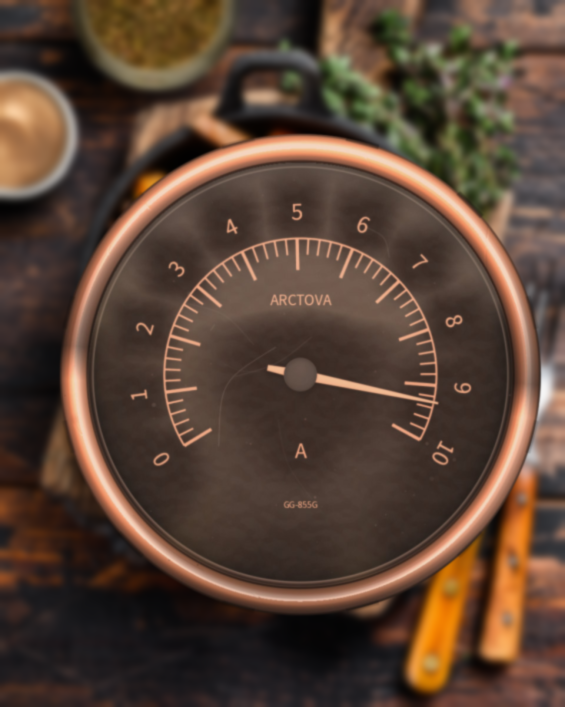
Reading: 9.3 A
